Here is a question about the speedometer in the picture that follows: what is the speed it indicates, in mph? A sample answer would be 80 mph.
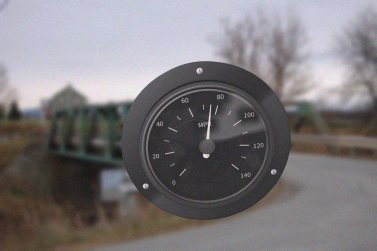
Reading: 75 mph
